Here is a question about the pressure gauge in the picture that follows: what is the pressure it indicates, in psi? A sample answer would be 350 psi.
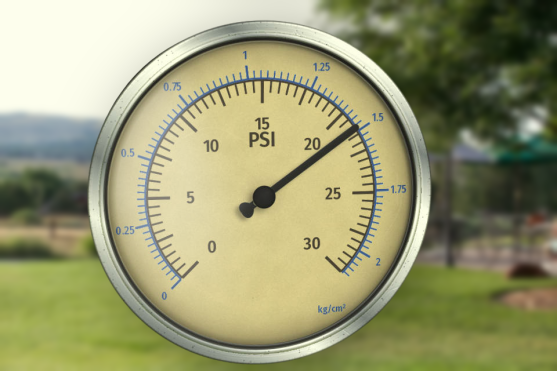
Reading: 21 psi
